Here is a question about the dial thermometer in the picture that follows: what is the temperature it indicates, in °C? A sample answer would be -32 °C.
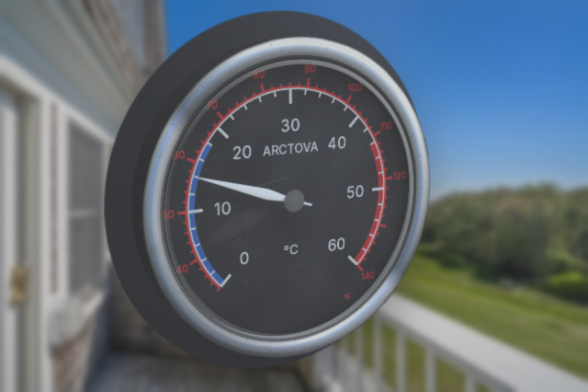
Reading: 14 °C
